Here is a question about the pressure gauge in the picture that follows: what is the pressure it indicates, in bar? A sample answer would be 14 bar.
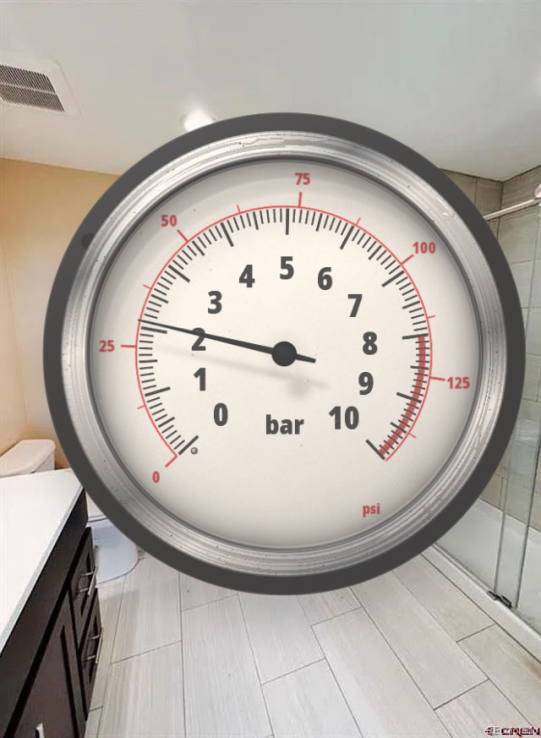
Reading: 2.1 bar
